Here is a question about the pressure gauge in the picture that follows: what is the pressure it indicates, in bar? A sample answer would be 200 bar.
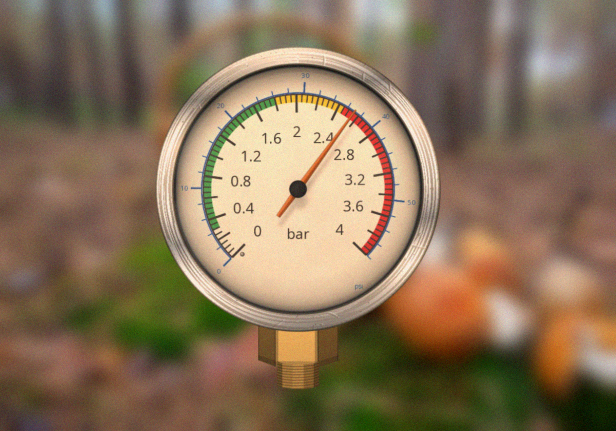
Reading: 2.55 bar
